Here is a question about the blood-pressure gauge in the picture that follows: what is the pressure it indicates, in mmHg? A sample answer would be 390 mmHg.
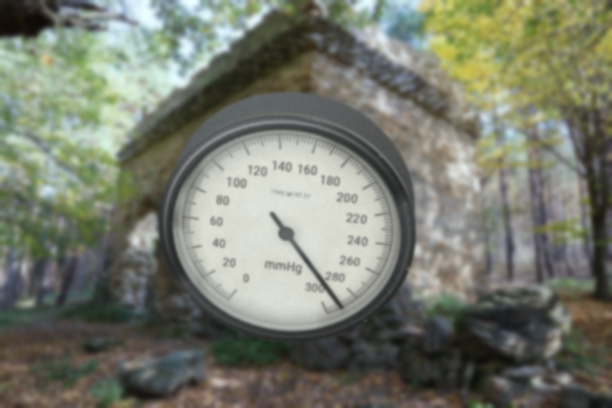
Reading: 290 mmHg
